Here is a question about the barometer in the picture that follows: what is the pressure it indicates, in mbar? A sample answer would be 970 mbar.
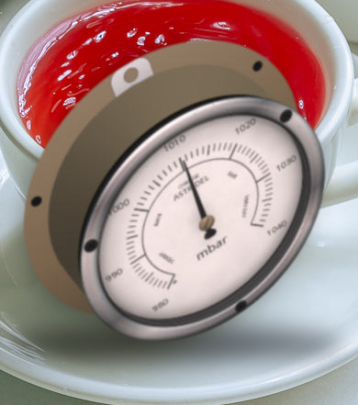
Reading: 1010 mbar
